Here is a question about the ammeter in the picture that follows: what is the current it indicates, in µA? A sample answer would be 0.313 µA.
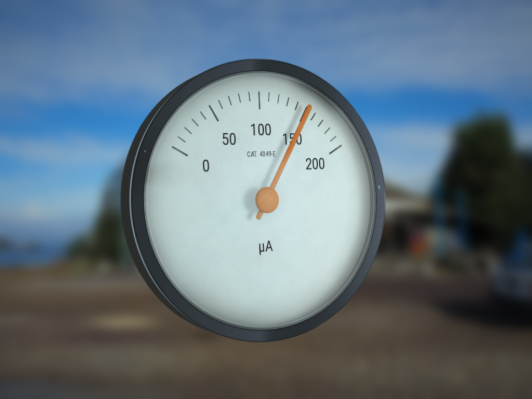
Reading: 150 µA
